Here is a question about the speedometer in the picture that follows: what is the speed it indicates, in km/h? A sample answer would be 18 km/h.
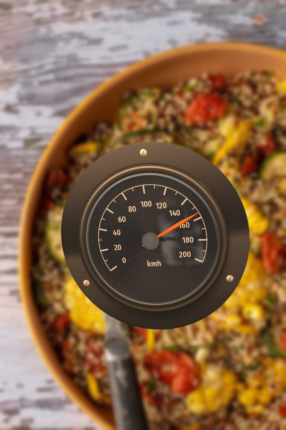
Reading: 155 km/h
